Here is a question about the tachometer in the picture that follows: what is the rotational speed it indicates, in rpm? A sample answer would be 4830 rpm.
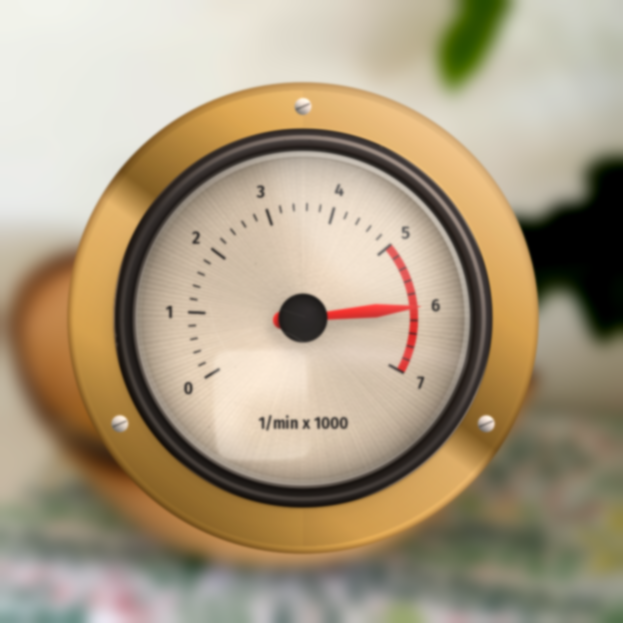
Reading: 6000 rpm
